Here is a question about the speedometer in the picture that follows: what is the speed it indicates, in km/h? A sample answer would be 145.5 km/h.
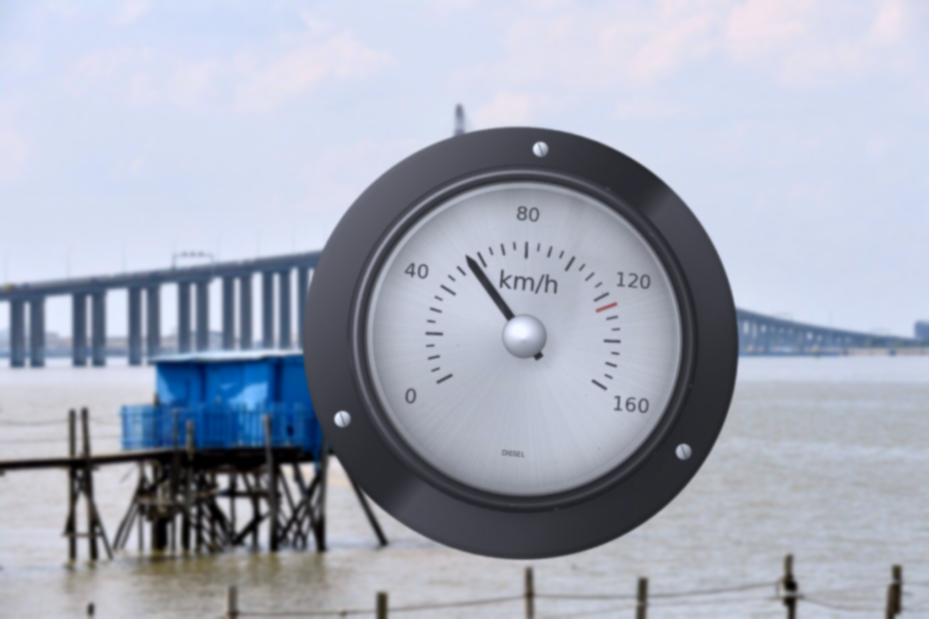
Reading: 55 km/h
